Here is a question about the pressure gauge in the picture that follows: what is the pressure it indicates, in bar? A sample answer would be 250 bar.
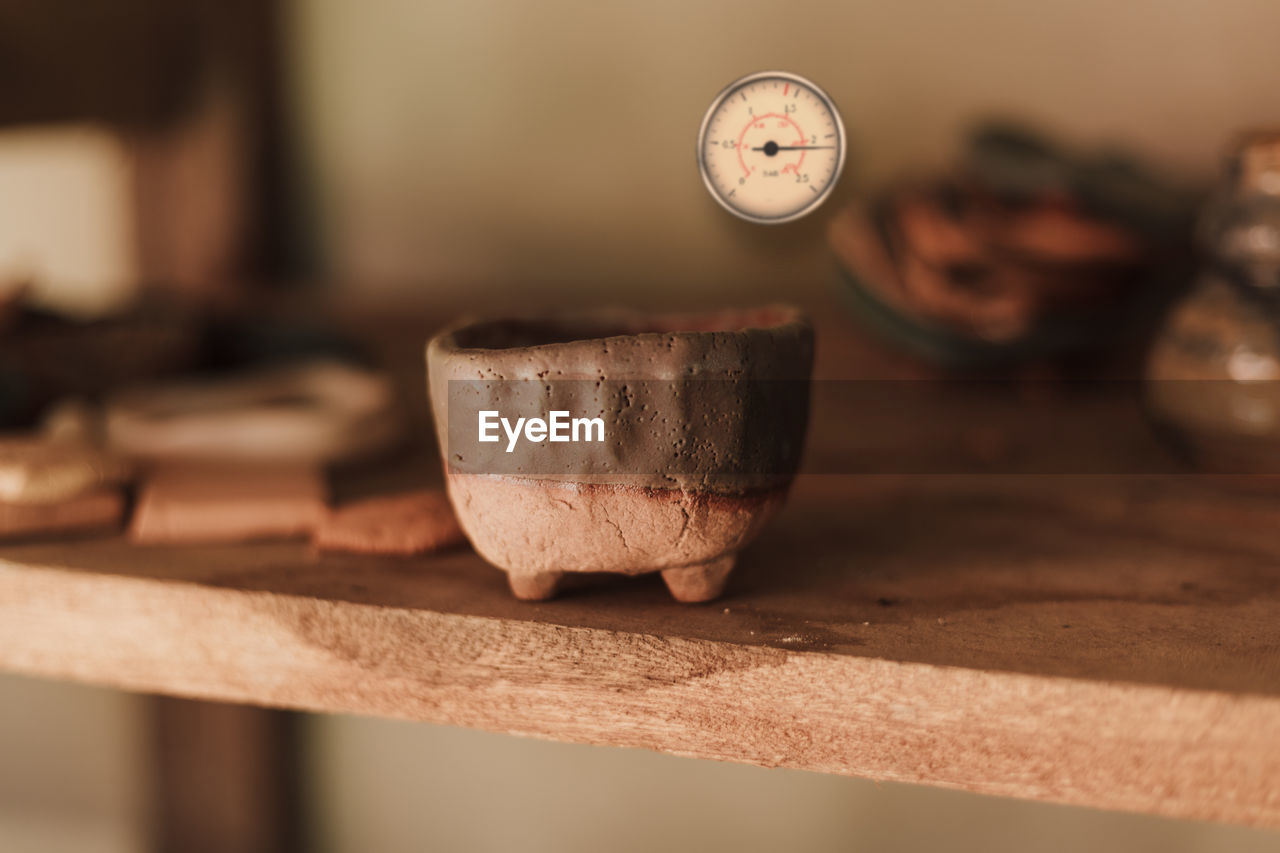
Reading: 2.1 bar
